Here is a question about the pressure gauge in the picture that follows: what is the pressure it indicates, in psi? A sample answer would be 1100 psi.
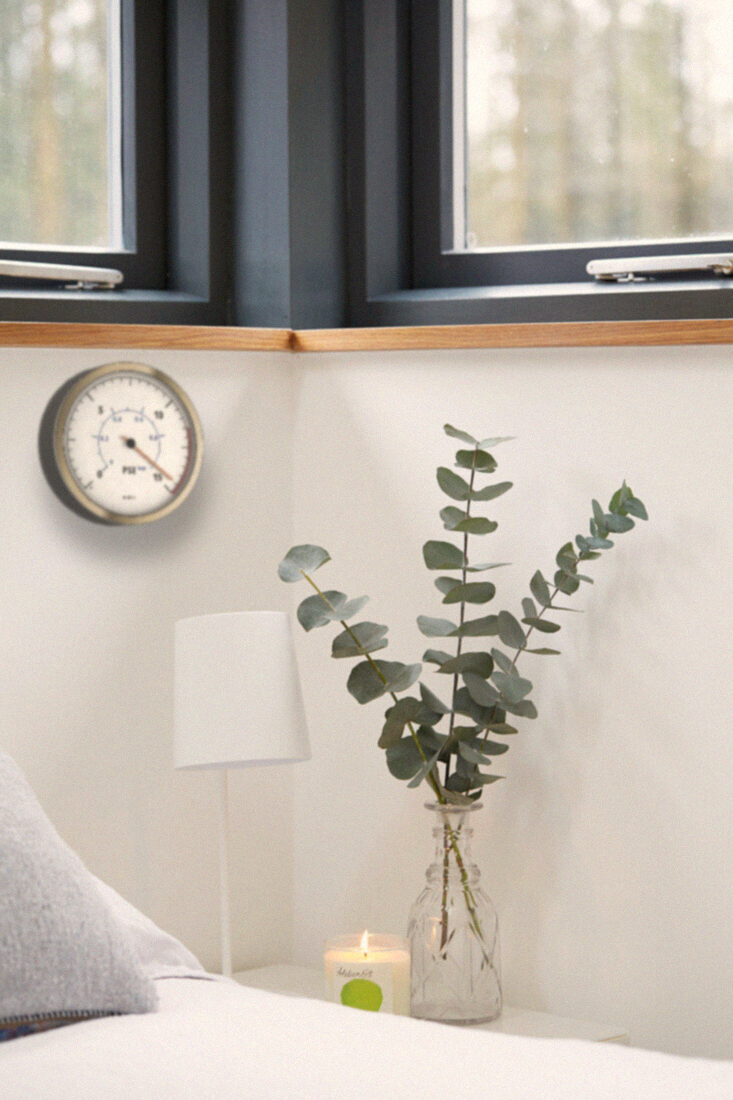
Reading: 14.5 psi
